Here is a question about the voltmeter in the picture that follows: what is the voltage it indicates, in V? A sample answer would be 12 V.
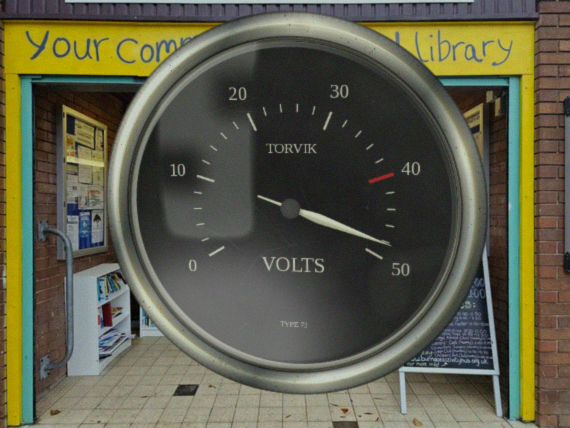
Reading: 48 V
